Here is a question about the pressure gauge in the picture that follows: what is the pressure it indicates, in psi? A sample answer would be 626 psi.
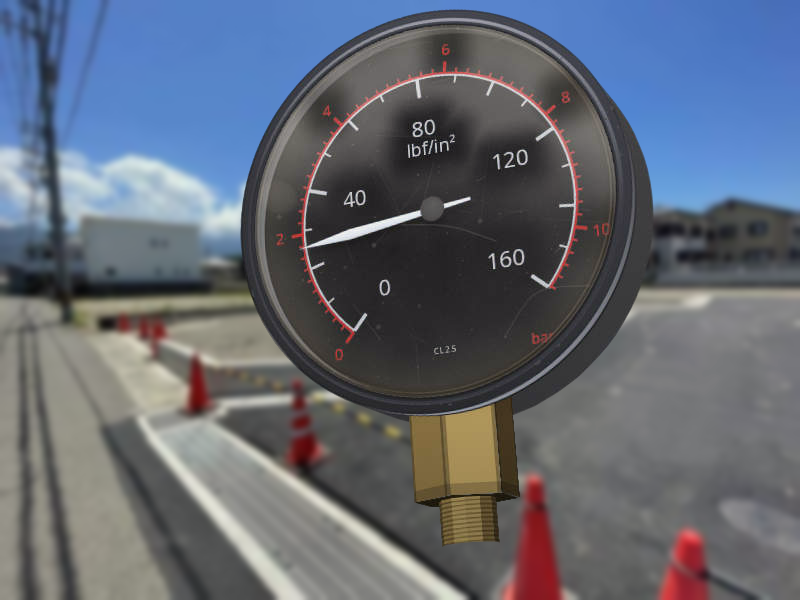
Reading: 25 psi
